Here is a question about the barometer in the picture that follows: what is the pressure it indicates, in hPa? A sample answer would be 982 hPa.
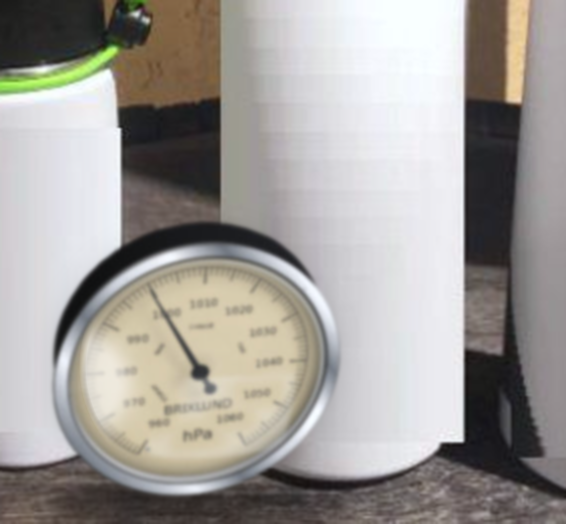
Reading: 1000 hPa
